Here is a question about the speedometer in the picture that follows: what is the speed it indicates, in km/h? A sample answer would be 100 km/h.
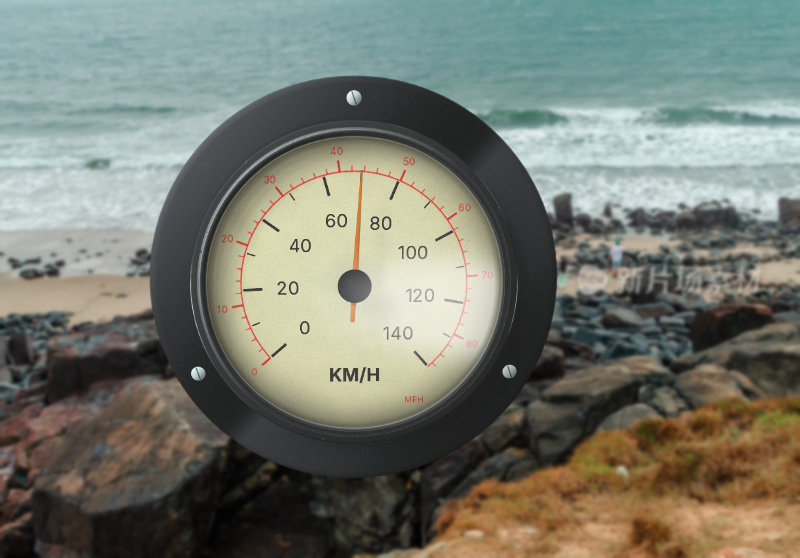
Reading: 70 km/h
